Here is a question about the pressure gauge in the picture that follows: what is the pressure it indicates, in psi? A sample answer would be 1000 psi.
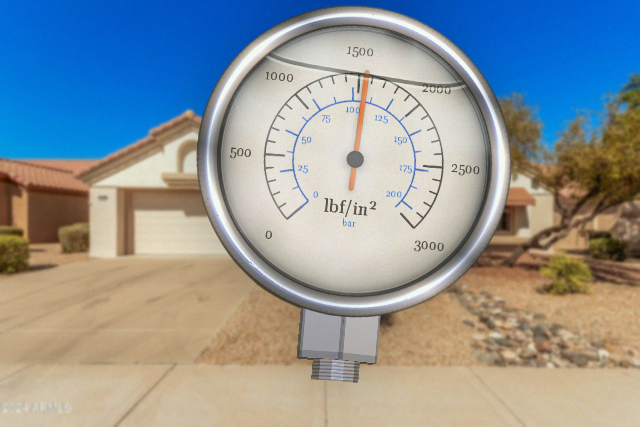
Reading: 1550 psi
